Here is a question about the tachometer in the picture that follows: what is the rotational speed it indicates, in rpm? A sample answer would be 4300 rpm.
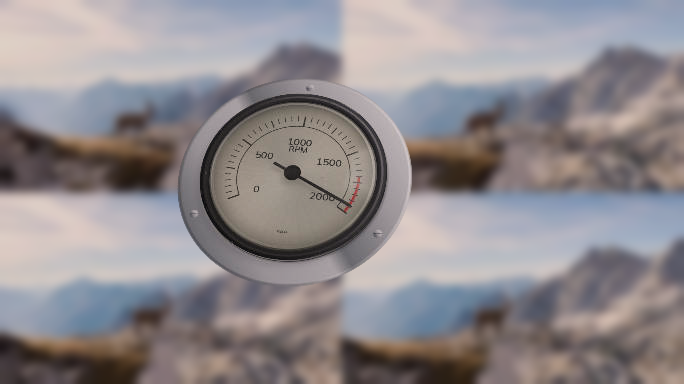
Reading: 1950 rpm
